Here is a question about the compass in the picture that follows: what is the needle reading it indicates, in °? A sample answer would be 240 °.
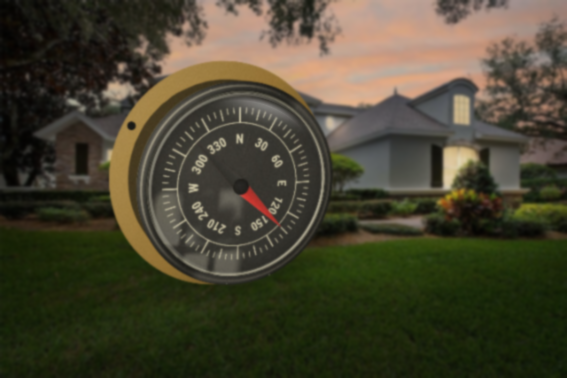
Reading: 135 °
